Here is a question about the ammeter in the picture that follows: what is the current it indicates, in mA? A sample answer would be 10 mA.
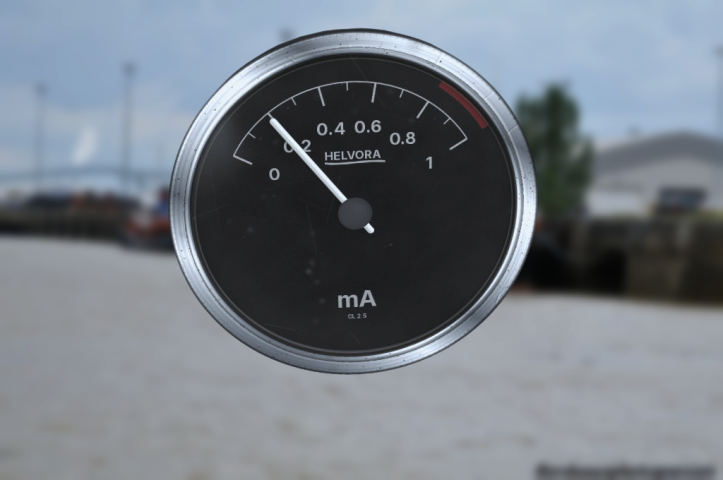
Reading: 0.2 mA
